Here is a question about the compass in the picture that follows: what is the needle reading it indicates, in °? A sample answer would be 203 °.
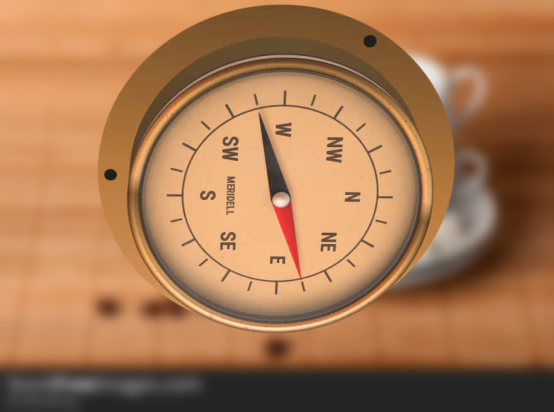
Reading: 75 °
